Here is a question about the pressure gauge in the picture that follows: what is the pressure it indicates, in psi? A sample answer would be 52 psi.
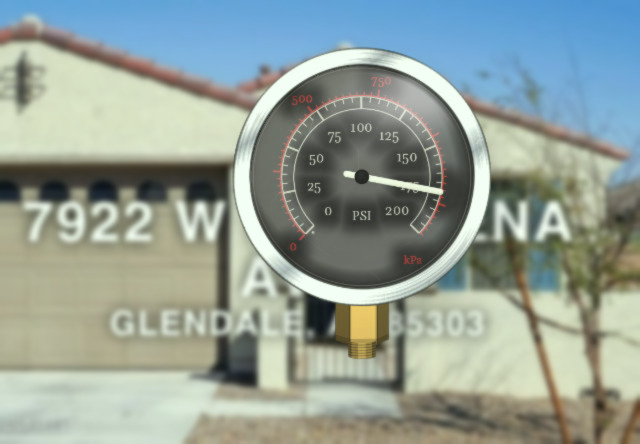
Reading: 175 psi
